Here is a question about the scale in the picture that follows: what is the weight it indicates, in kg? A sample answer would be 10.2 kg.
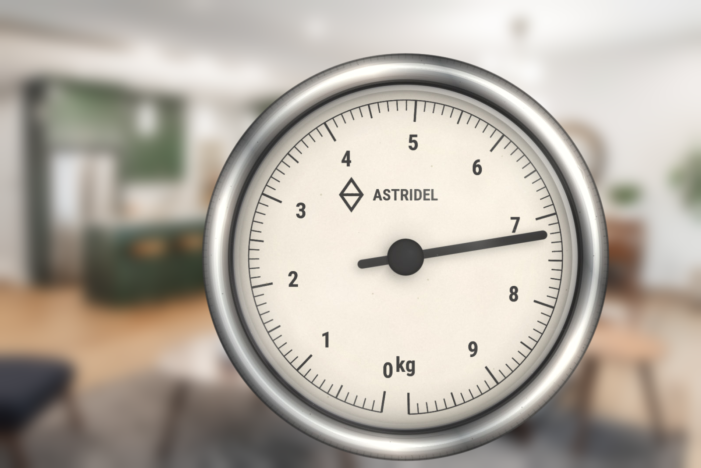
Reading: 7.2 kg
